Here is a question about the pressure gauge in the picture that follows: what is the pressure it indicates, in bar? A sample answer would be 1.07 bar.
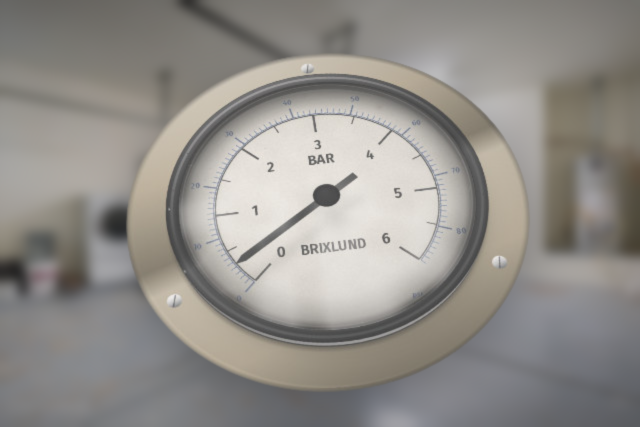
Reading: 0.25 bar
